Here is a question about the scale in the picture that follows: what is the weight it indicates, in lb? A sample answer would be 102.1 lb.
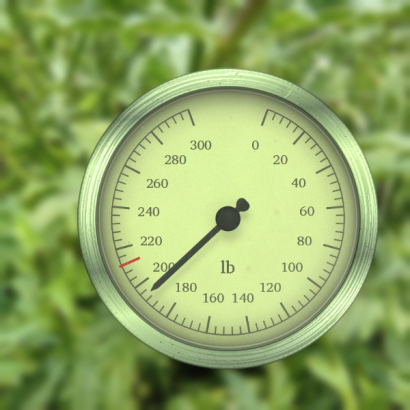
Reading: 194 lb
